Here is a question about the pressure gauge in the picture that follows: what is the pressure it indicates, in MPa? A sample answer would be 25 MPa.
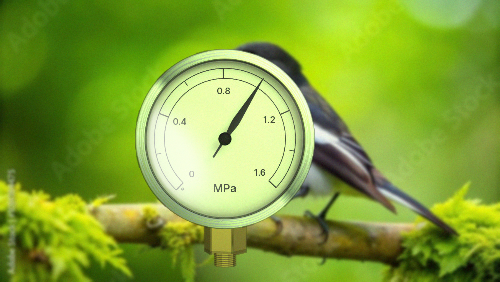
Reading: 1 MPa
